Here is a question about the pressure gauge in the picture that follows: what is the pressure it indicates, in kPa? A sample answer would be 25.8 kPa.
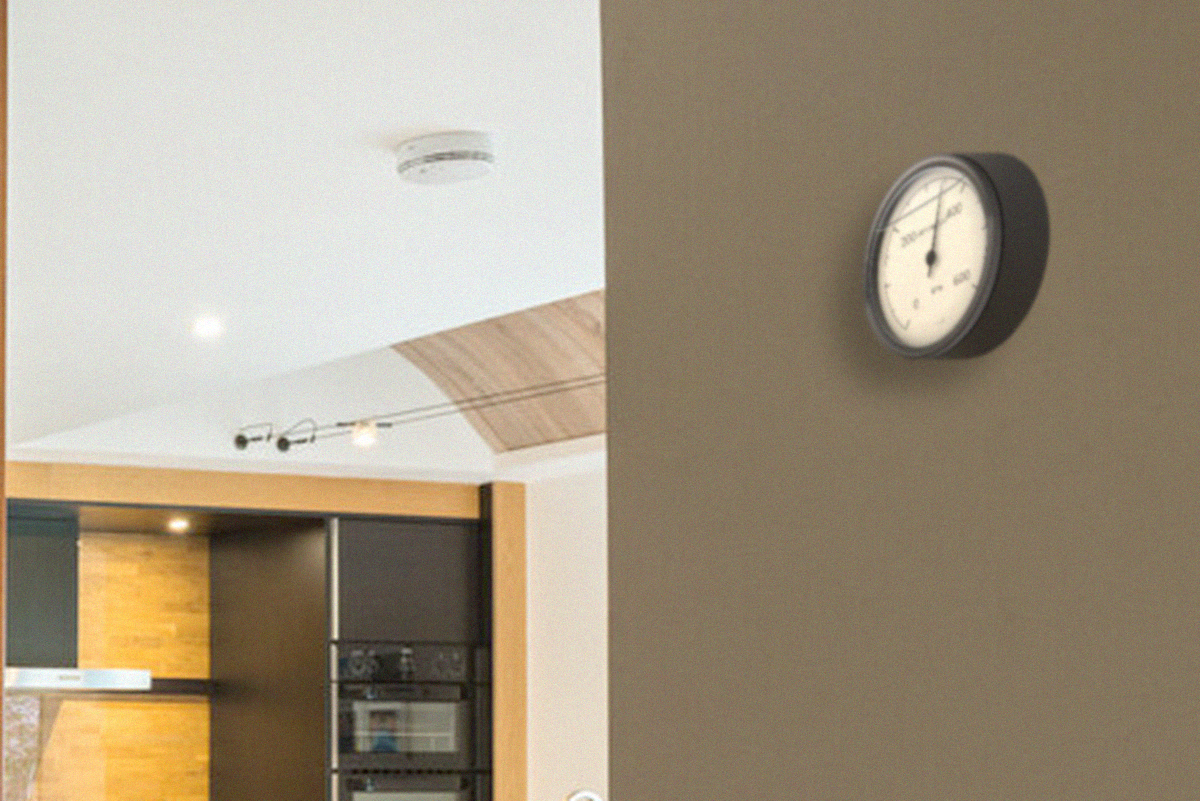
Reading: 350 kPa
